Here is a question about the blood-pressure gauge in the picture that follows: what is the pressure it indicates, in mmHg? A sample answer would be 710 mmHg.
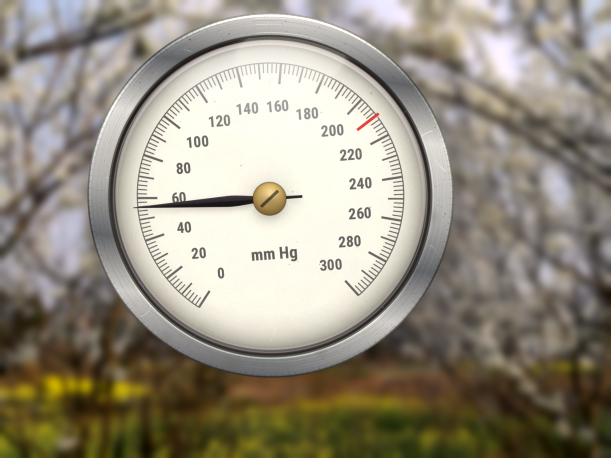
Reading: 56 mmHg
